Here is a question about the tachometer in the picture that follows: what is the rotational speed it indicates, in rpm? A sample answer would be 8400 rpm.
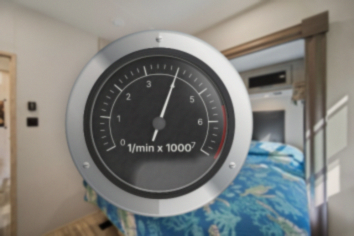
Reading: 4000 rpm
